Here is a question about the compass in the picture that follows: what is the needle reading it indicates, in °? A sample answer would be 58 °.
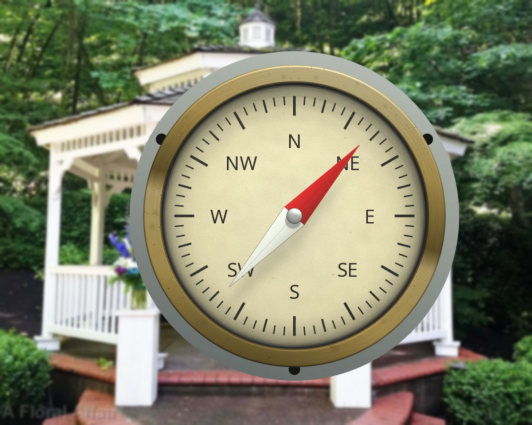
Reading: 42.5 °
